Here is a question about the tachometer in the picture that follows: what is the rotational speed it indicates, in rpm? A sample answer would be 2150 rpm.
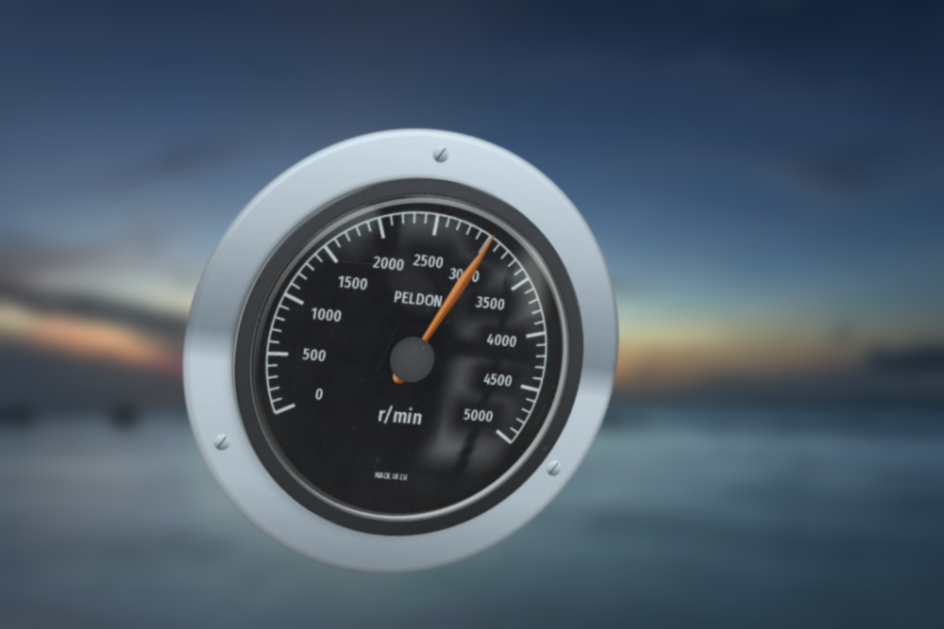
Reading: 3000 rpm
